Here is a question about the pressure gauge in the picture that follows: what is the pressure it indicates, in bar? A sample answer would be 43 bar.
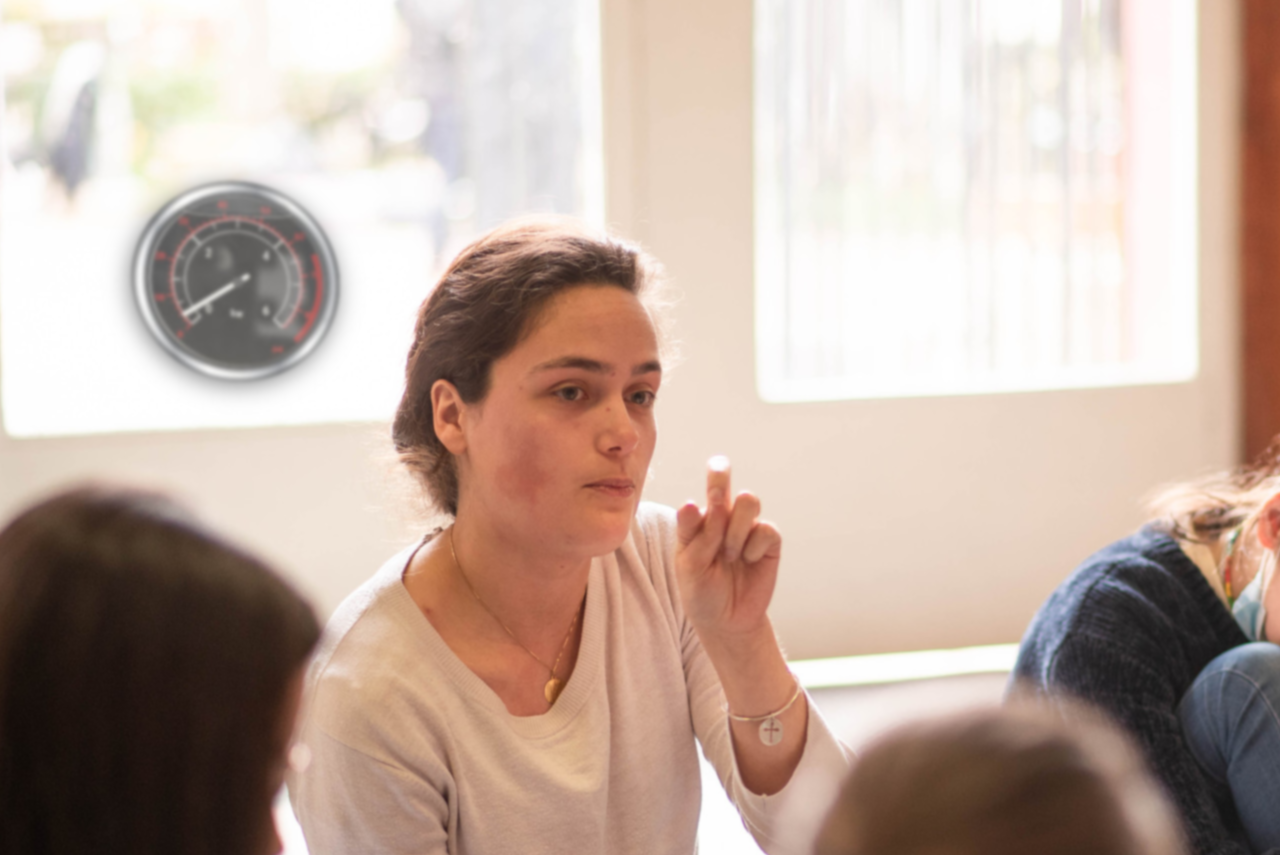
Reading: 0.25 bar
